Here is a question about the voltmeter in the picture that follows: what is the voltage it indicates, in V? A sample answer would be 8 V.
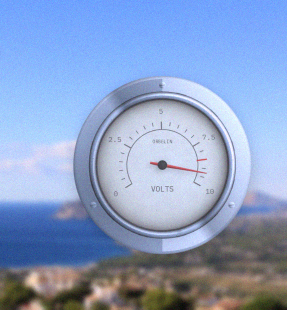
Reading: 9.25 V
